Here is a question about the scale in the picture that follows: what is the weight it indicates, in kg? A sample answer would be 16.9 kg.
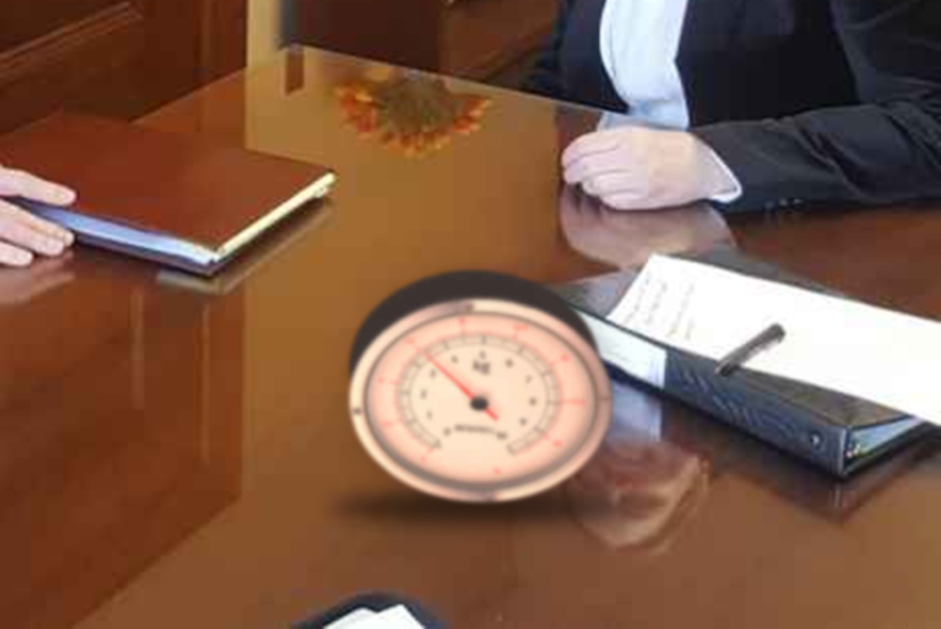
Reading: 3.5 kg
